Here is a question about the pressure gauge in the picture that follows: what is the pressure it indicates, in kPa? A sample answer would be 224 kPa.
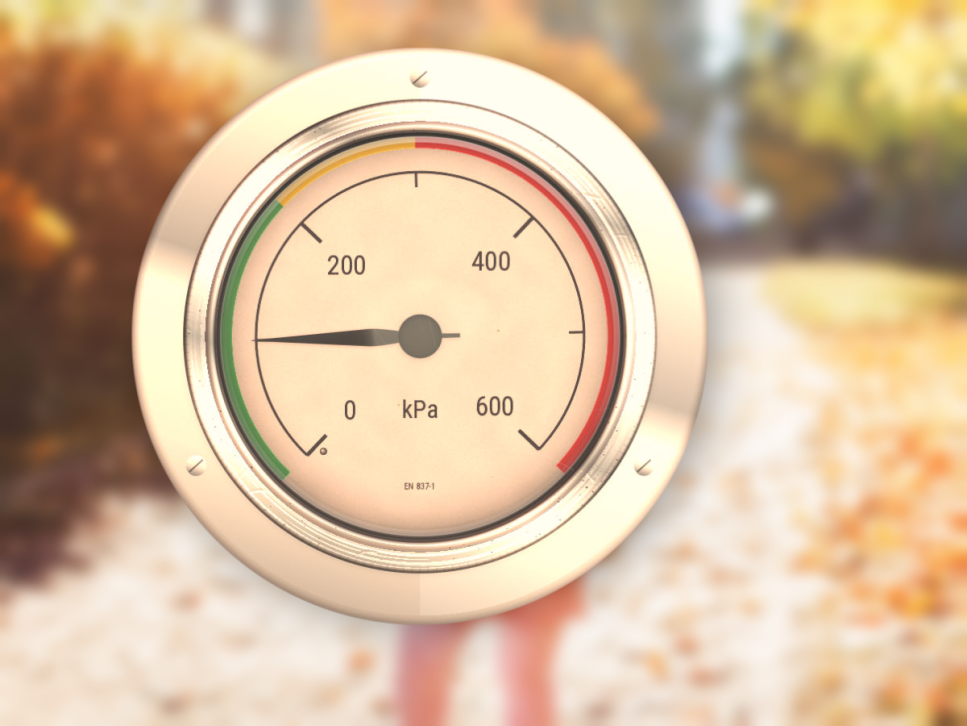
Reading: 100 kPa
